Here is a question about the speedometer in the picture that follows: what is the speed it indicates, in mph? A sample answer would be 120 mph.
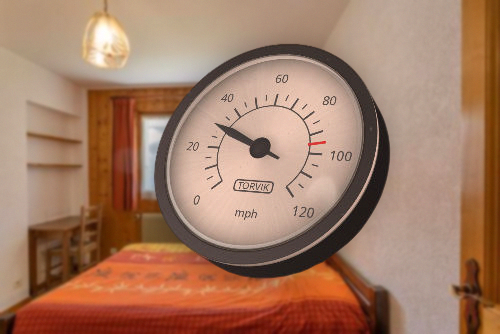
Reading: 30 mph
